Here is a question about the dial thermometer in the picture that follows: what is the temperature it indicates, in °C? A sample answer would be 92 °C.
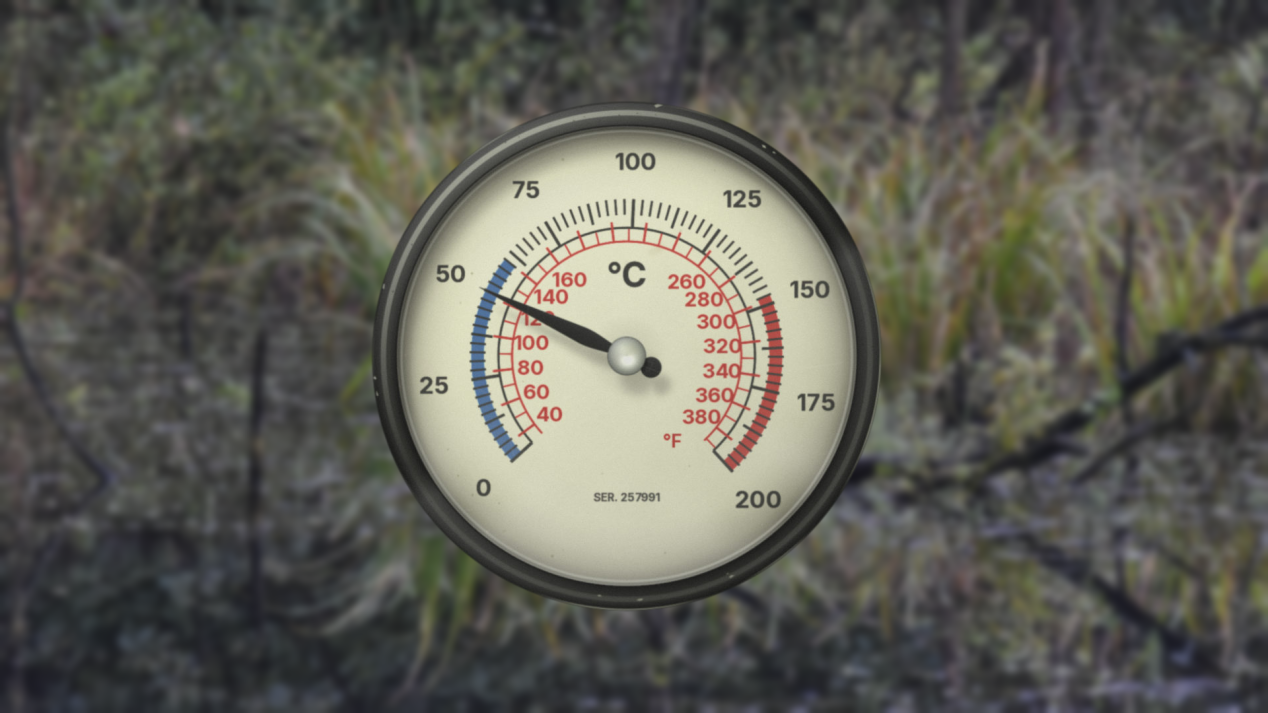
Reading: 50 °C
